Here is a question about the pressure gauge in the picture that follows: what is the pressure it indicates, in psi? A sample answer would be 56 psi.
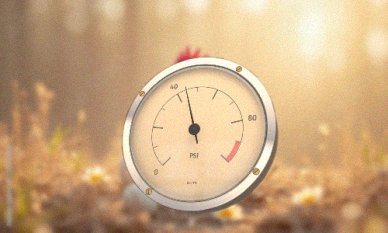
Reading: 45 psi
